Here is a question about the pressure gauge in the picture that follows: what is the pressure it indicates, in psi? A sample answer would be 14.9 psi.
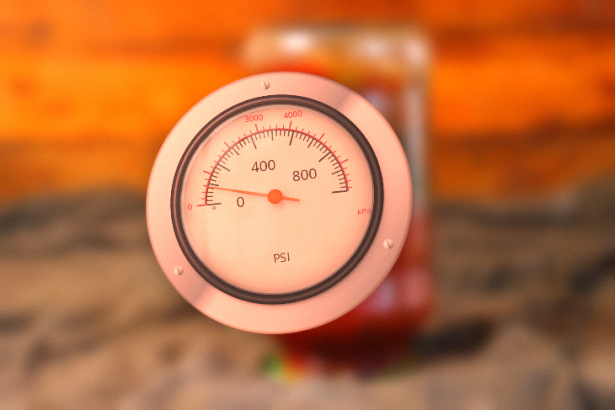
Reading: 80 psi
